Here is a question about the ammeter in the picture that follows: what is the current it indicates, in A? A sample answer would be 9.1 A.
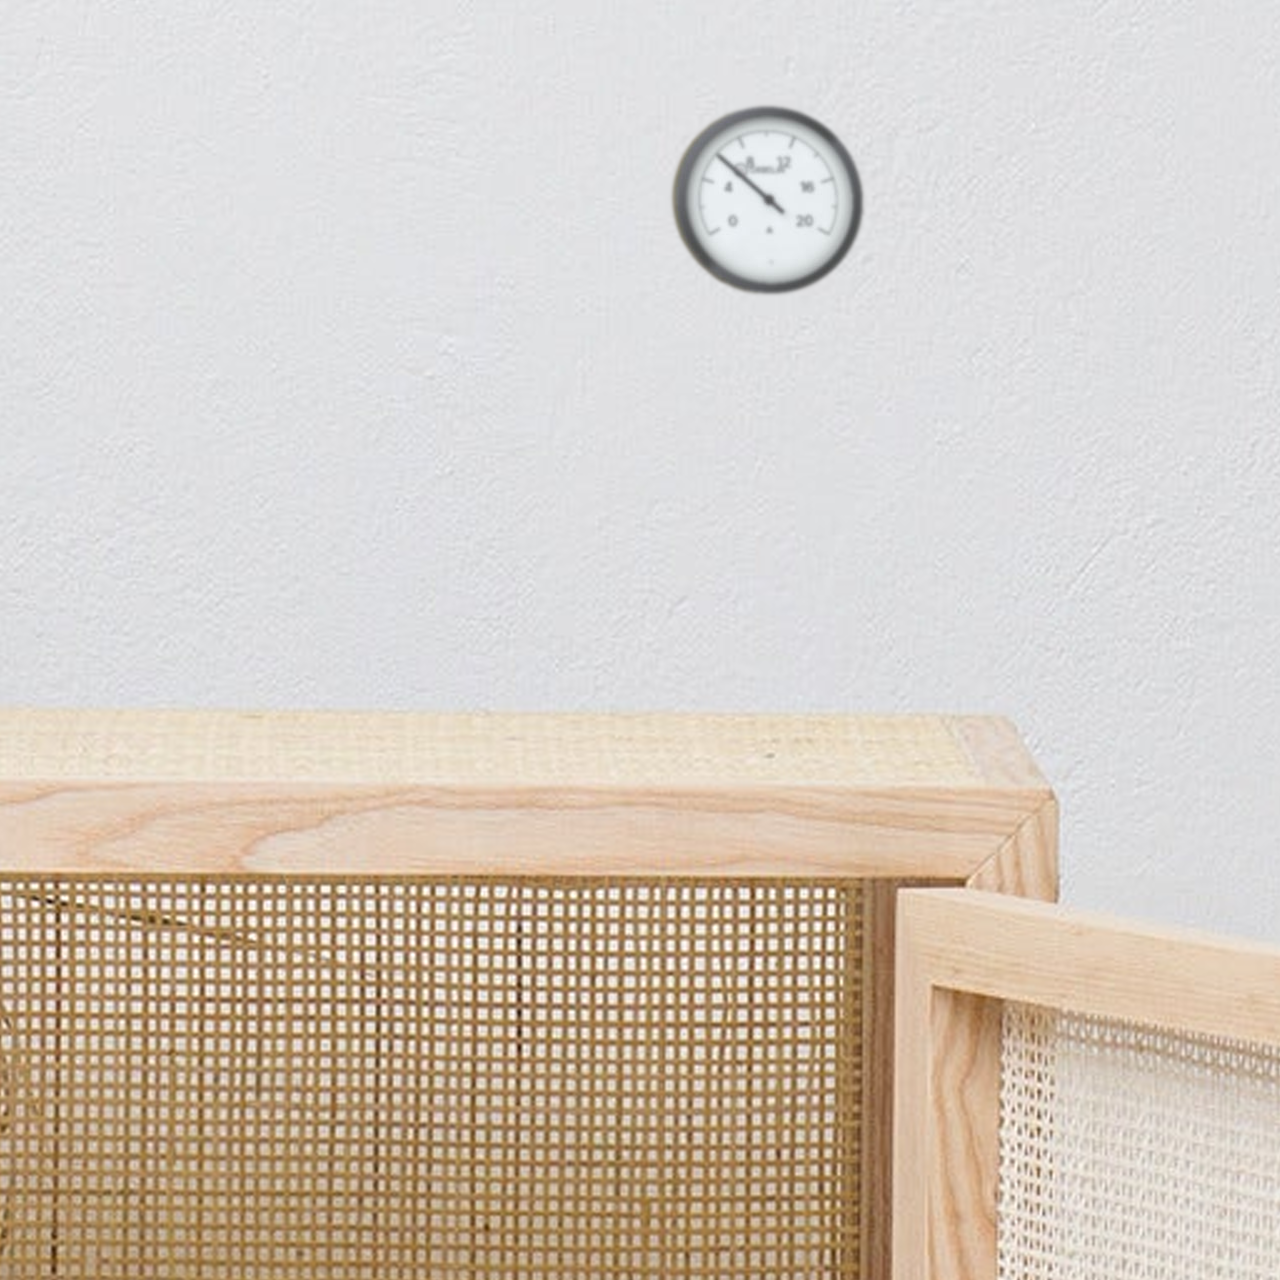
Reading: 6 A
